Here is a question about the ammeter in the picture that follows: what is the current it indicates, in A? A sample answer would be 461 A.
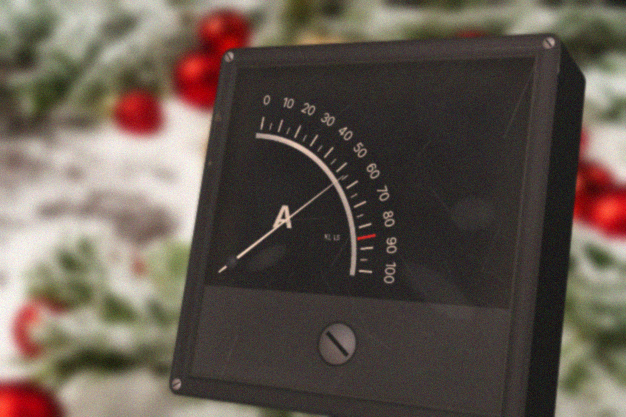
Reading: 55 A
